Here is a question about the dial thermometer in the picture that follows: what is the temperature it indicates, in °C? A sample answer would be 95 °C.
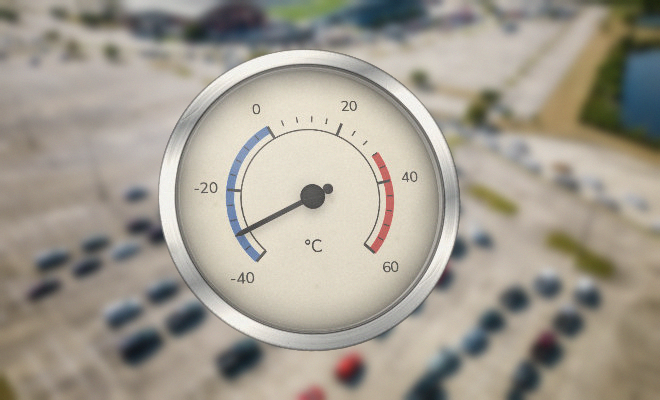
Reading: -32 °C
